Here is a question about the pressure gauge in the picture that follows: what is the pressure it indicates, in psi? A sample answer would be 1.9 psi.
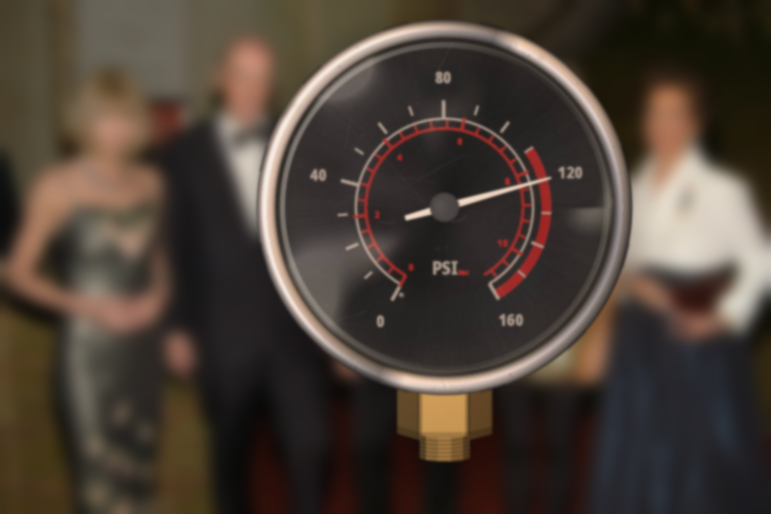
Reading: 120 psi
